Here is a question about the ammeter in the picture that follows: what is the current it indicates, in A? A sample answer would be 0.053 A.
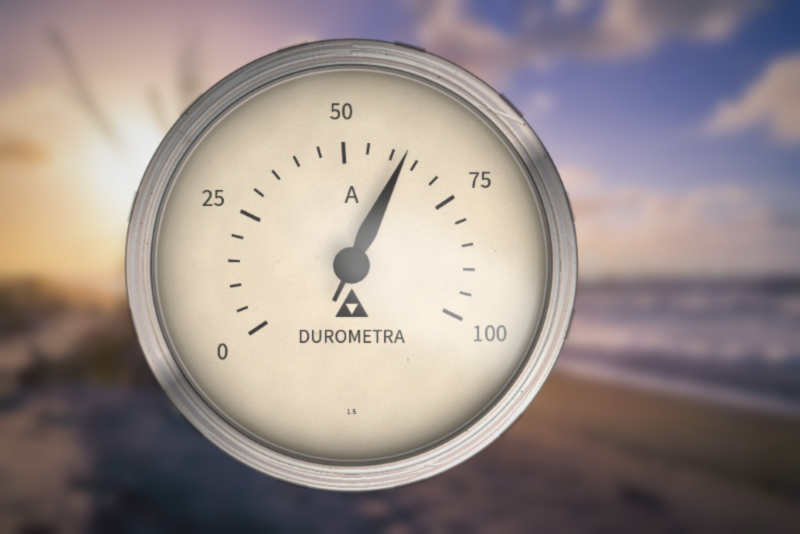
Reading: 62.5 A
